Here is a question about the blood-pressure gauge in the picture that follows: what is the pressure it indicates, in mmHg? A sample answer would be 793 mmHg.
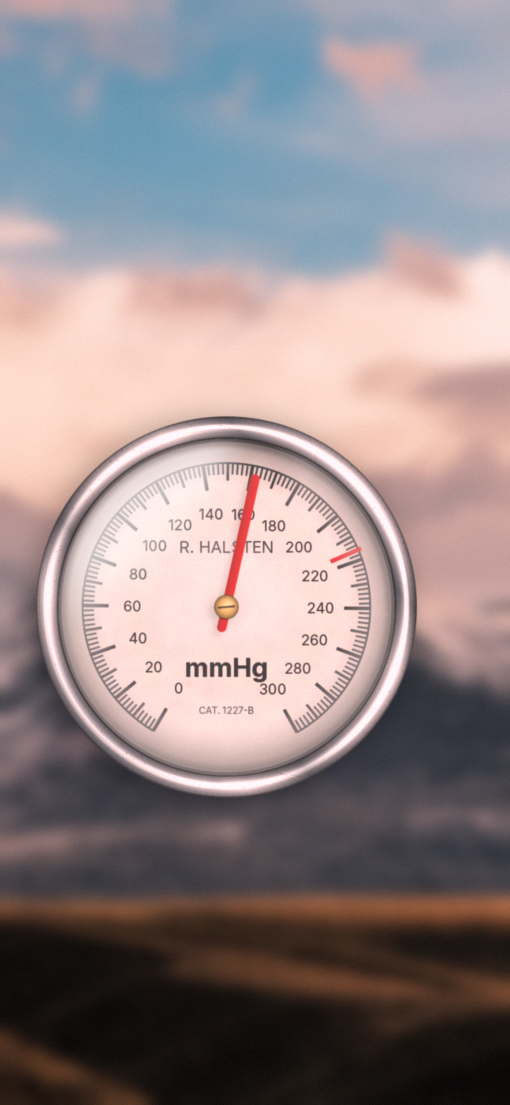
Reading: 162 mmHg
